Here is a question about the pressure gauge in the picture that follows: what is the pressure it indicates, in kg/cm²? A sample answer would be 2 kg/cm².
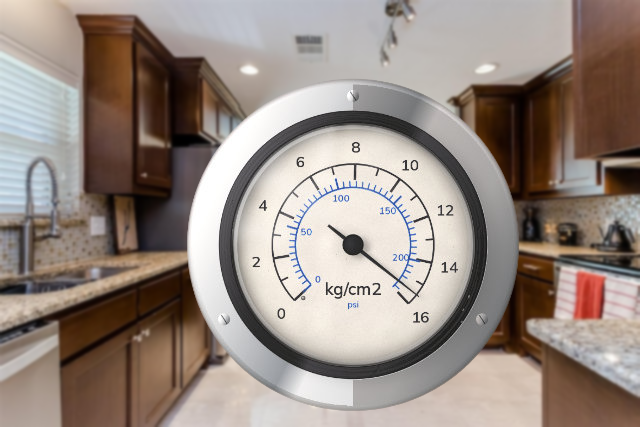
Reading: 15.5 kg/cm²
